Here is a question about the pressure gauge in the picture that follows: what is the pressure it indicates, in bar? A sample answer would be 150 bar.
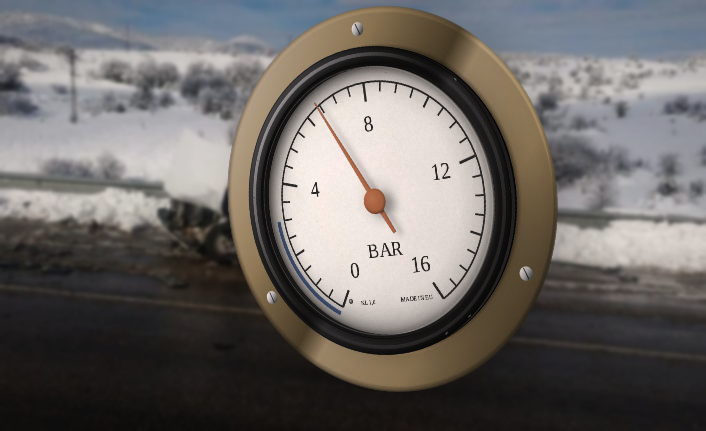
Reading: 6.5 bar
